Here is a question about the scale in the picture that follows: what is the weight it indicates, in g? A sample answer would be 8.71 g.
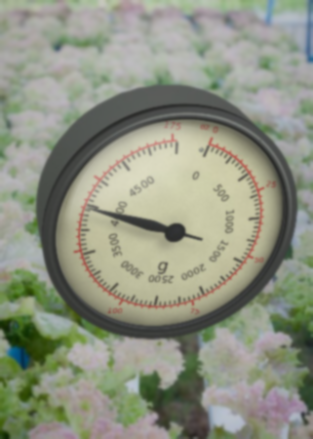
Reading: 4000 g
